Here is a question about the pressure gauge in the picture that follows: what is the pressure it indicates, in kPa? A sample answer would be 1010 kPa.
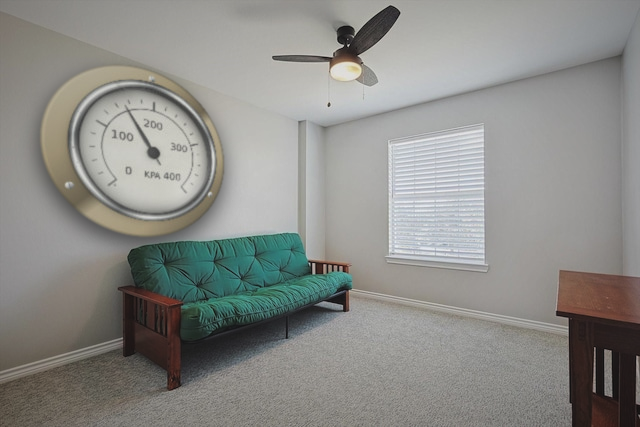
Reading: 150 kPa
